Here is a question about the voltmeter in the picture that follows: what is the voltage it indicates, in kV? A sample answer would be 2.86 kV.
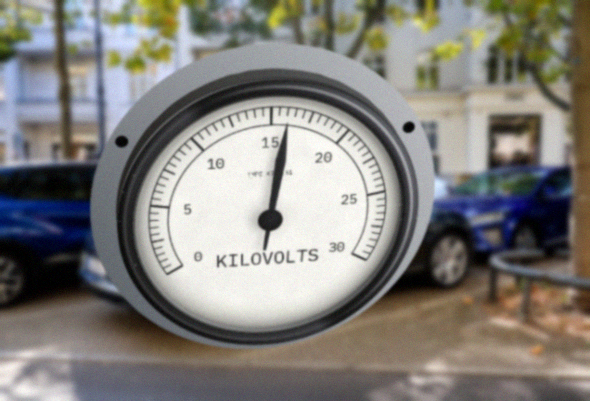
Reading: 16 kV
